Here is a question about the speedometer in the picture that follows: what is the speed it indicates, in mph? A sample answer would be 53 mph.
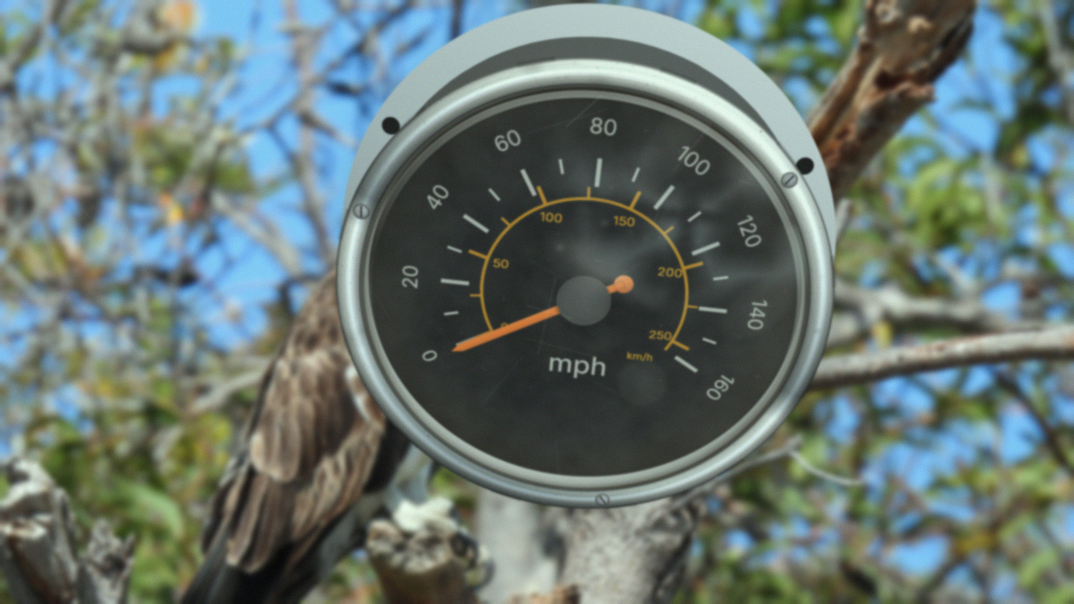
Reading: 0 mph
